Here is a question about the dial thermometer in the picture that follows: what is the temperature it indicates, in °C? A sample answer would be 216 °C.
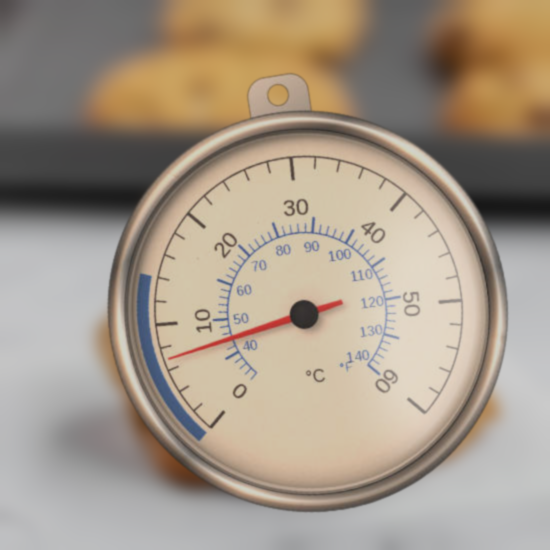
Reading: 7 °C
